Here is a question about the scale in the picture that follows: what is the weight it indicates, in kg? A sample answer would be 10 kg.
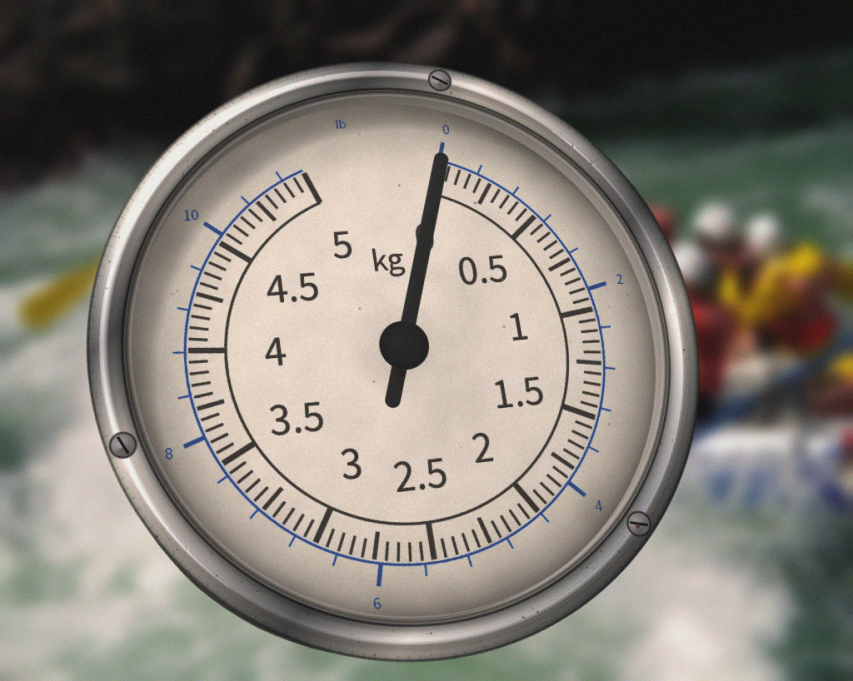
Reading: 0 kg
